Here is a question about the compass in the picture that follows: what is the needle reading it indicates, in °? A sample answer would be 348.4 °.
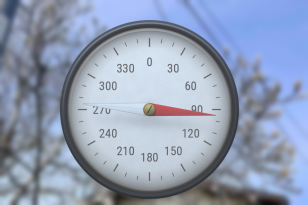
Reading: 95 °
